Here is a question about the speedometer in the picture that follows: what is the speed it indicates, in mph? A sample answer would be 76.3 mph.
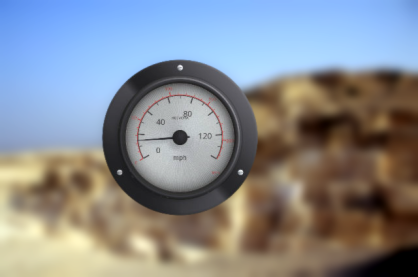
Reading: 15 mph
